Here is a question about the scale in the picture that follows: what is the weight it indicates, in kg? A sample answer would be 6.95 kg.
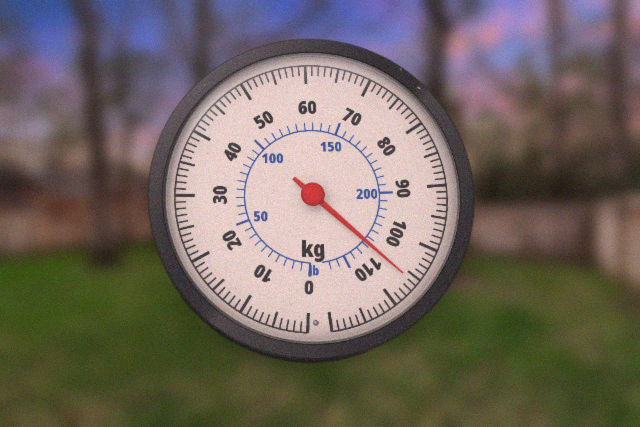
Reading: 106 kg
